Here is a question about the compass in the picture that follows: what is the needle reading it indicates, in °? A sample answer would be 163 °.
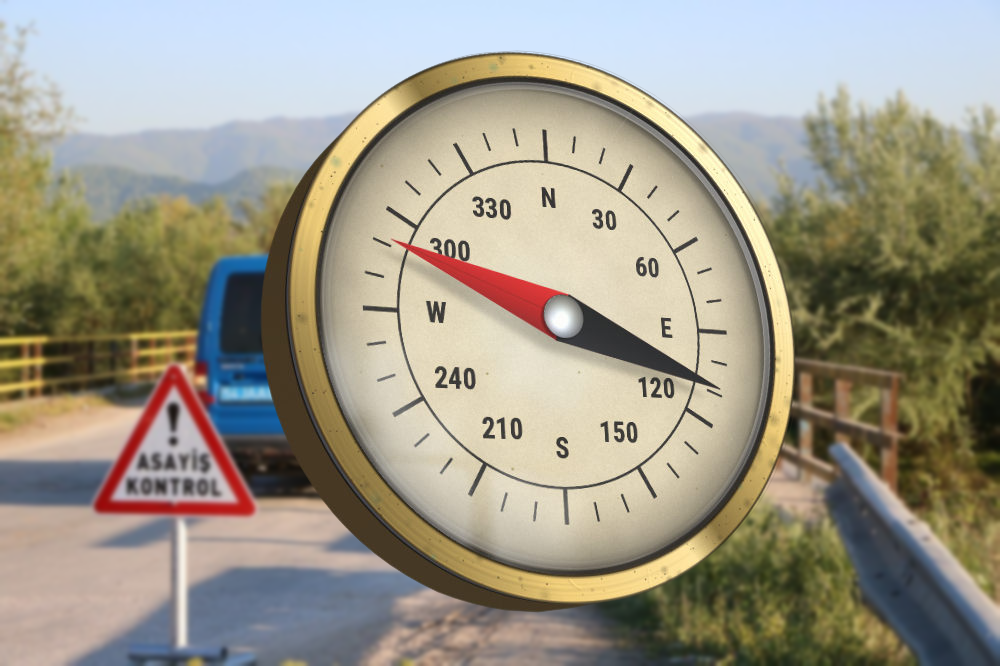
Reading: 290 °
